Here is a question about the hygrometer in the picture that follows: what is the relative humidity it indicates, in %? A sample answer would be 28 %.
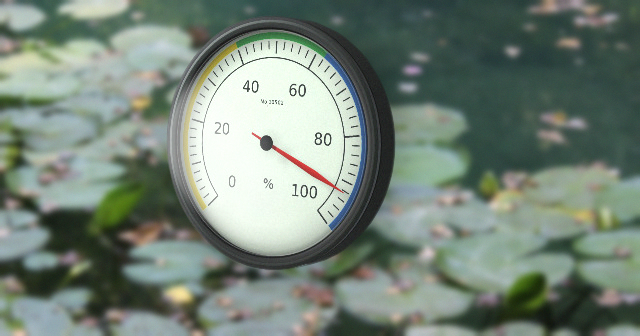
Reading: 92 %
